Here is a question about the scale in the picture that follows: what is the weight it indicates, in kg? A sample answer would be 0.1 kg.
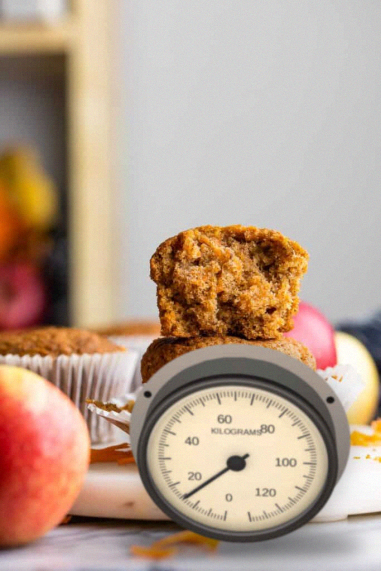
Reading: 15 kg
